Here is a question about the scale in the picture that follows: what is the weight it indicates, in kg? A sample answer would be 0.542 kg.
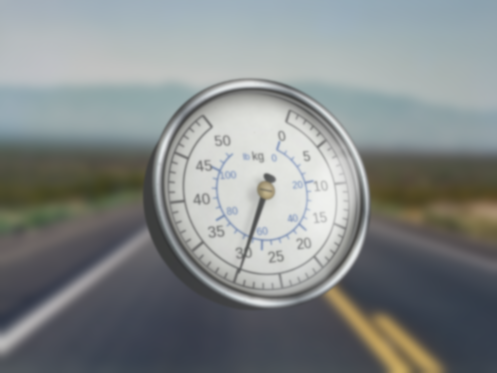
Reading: 30 kg
